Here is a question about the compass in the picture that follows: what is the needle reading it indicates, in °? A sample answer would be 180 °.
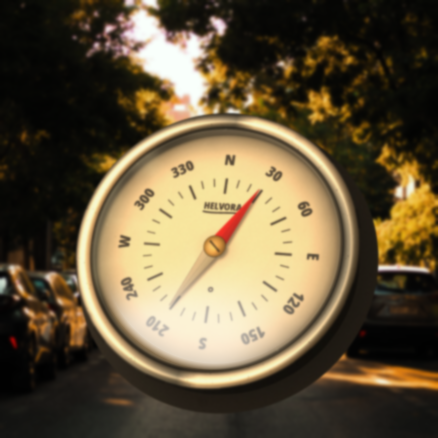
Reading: 30 °
